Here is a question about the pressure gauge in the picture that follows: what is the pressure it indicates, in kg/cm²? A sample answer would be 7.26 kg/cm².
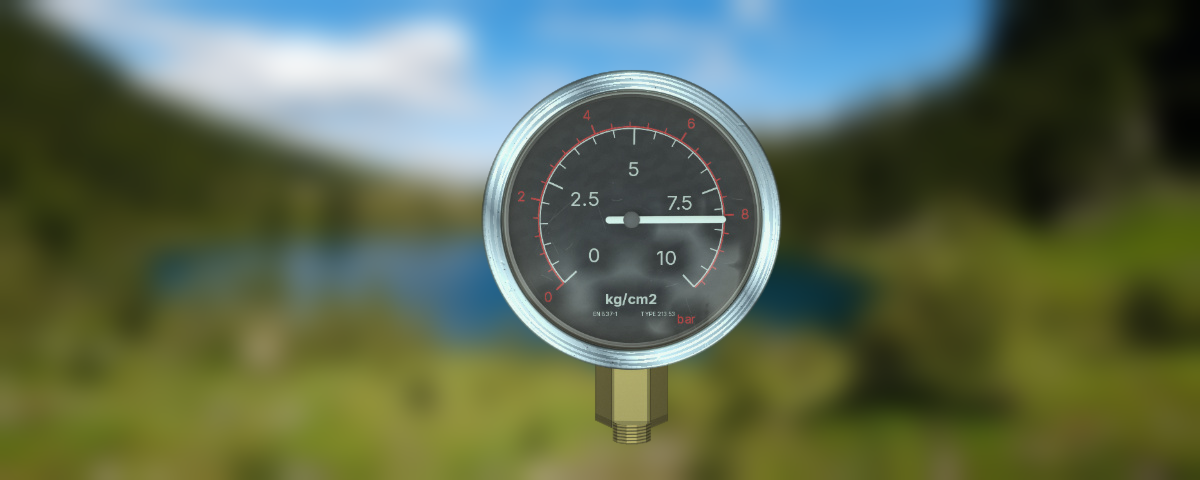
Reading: 8.25 kg/cm²
